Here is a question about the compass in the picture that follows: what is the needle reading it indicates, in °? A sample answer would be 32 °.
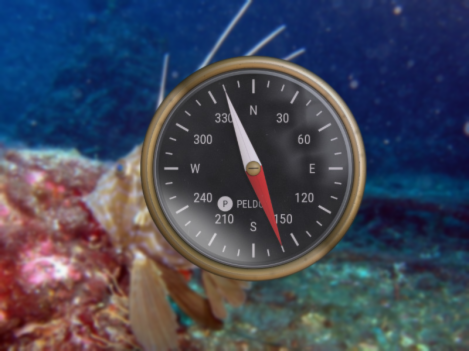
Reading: 160 °
